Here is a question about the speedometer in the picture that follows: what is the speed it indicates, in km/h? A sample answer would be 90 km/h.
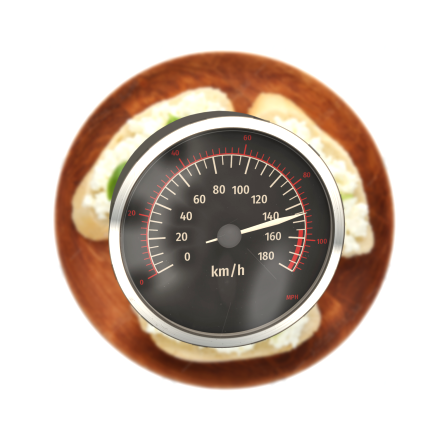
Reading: 145 km/h
